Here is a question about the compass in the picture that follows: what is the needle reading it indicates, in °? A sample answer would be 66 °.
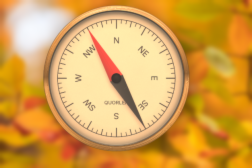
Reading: 330 °
